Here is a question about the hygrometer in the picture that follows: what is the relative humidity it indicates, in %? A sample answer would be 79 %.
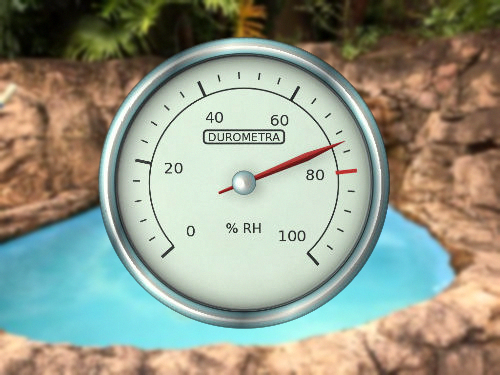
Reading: 74 %
